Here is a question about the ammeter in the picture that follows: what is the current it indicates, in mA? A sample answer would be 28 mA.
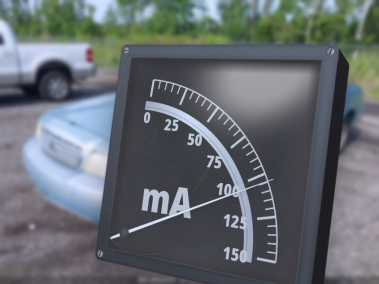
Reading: 105 mA
